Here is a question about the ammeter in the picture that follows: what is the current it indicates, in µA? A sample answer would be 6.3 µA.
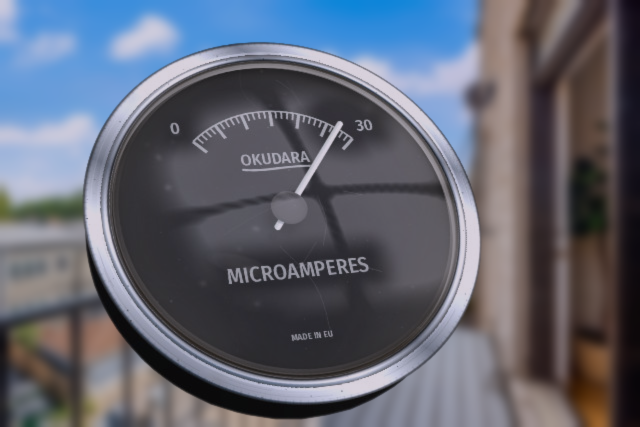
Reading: 27 µA
